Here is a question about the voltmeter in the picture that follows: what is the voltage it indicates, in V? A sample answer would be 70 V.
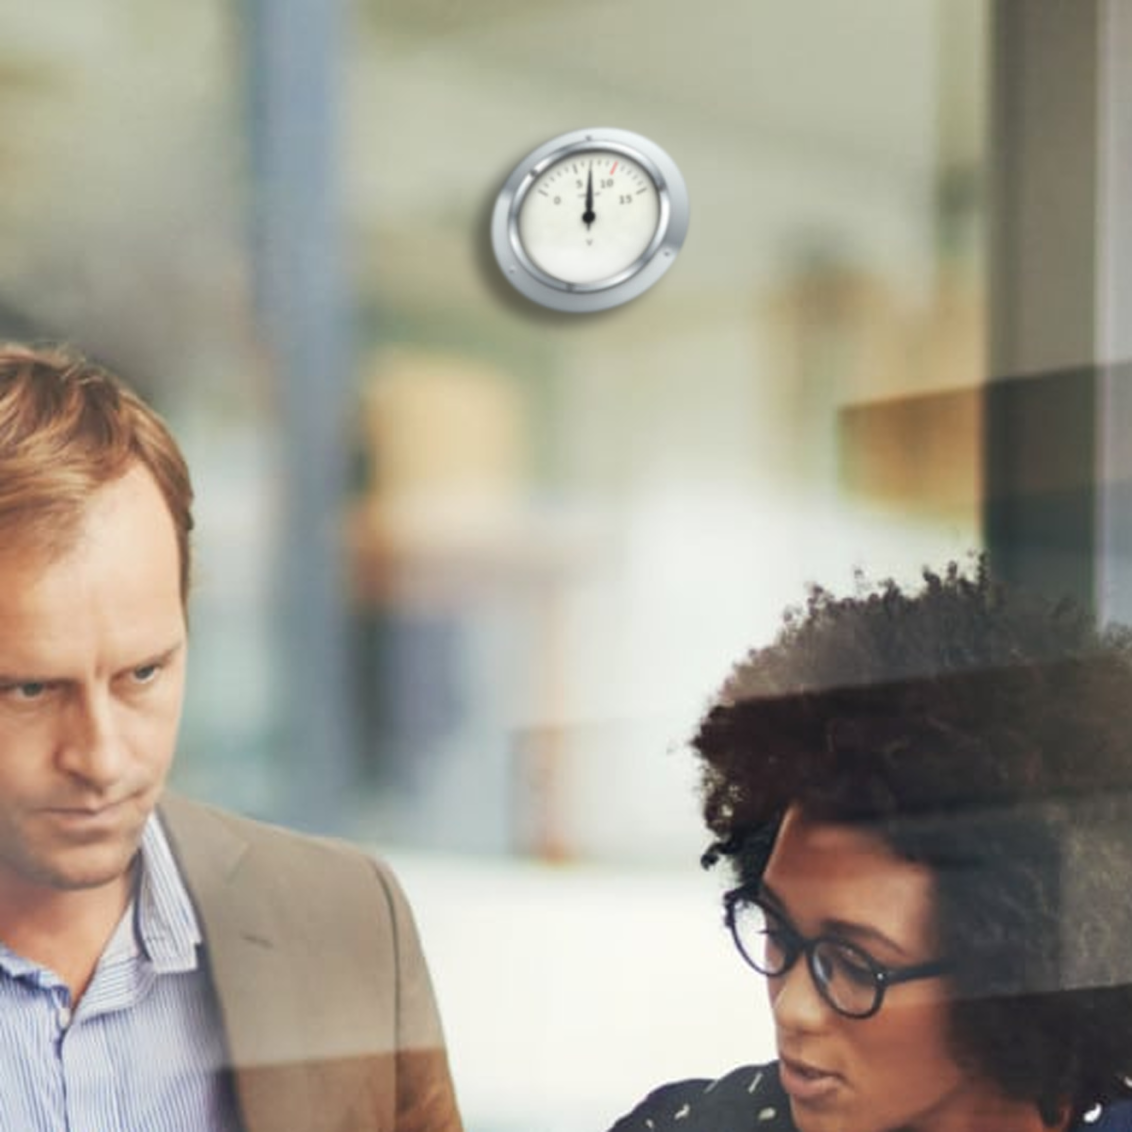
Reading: 7 V
